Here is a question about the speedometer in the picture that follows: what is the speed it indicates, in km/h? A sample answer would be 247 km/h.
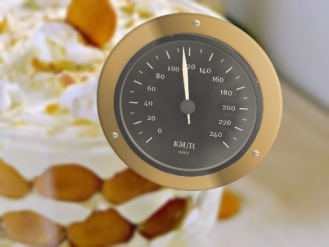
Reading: 115 km/h
